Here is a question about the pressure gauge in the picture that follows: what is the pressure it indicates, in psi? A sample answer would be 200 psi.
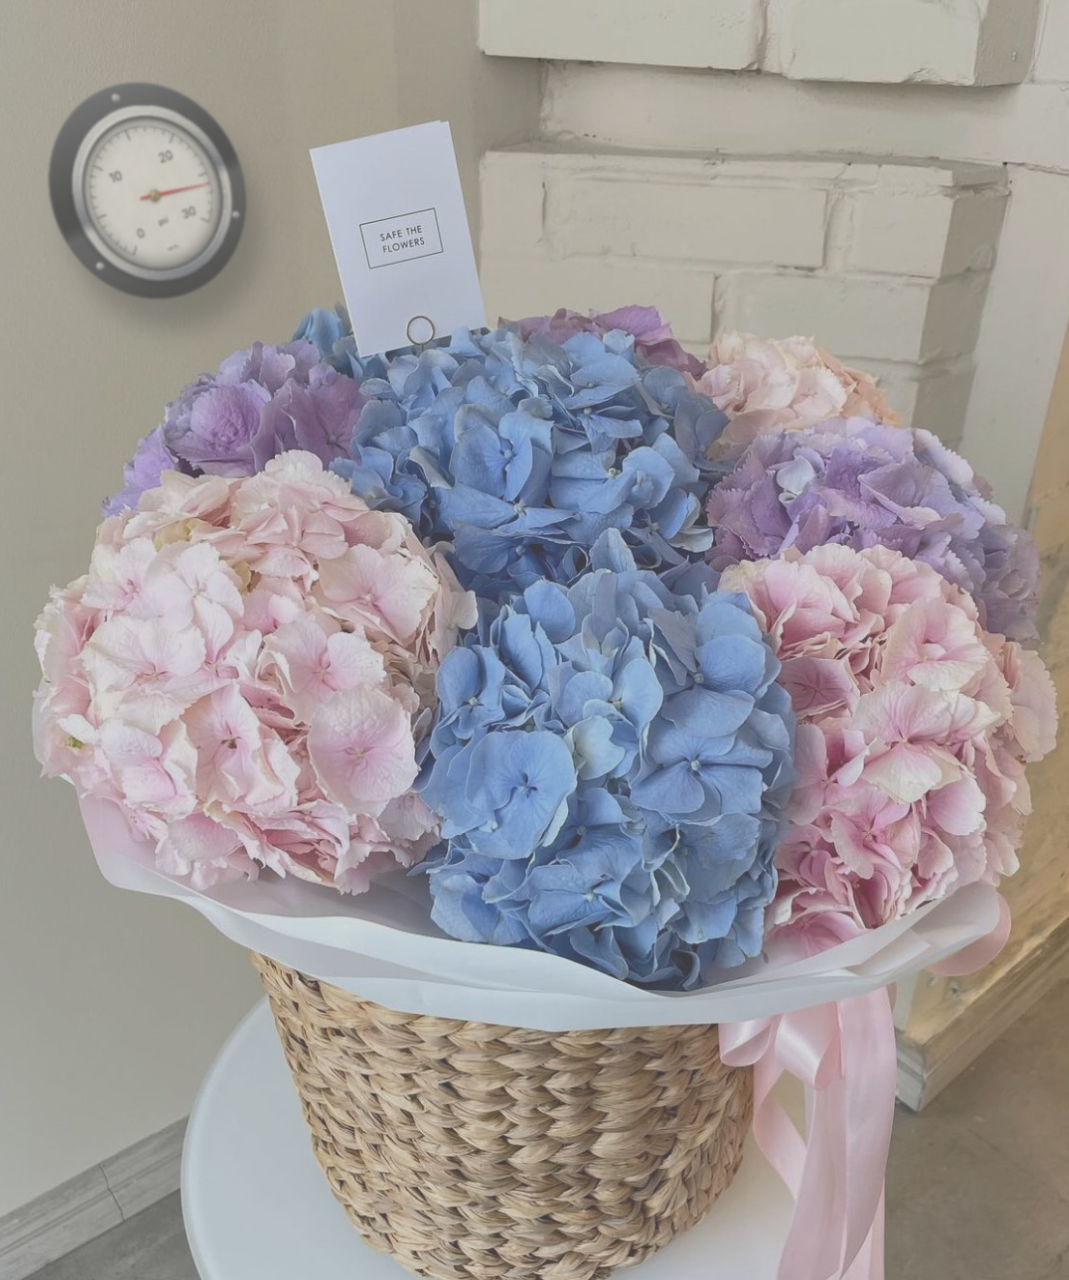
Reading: 26 psi
